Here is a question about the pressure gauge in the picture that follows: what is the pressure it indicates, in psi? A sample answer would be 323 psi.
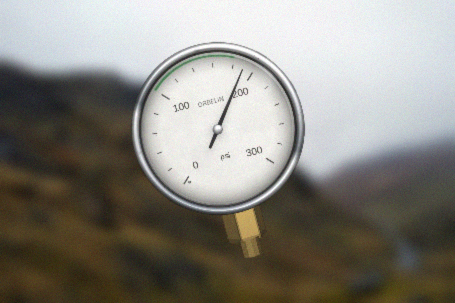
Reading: 190 psi
